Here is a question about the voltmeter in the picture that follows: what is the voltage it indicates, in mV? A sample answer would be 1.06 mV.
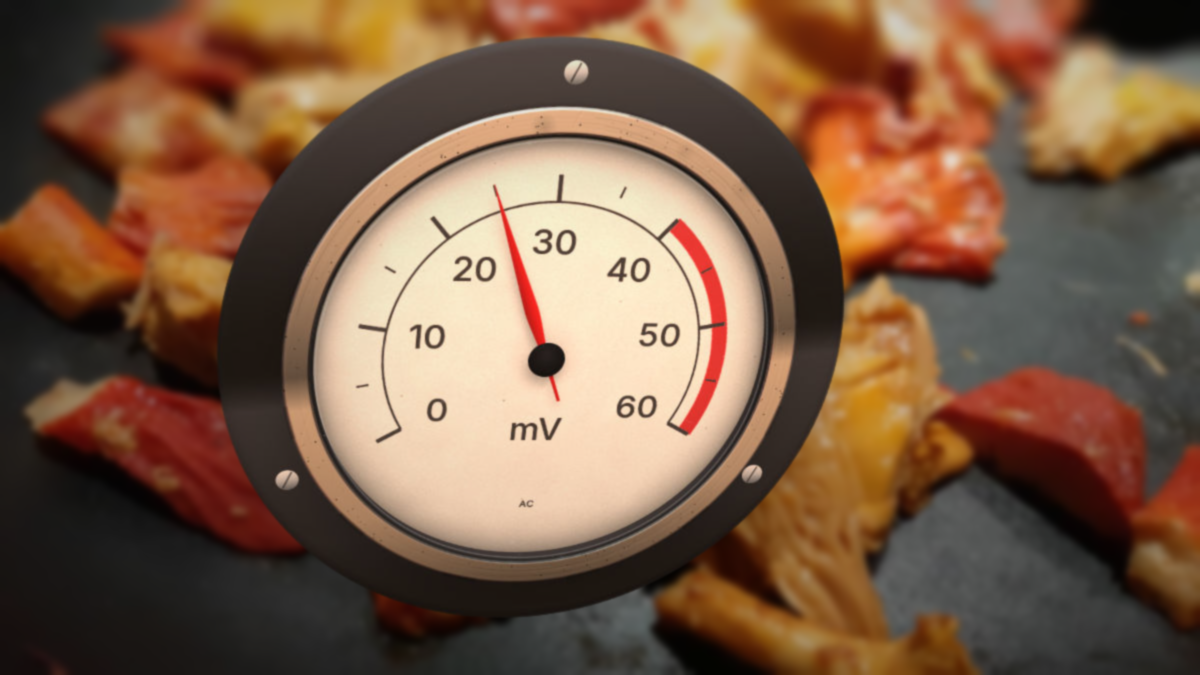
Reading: 25 mV
